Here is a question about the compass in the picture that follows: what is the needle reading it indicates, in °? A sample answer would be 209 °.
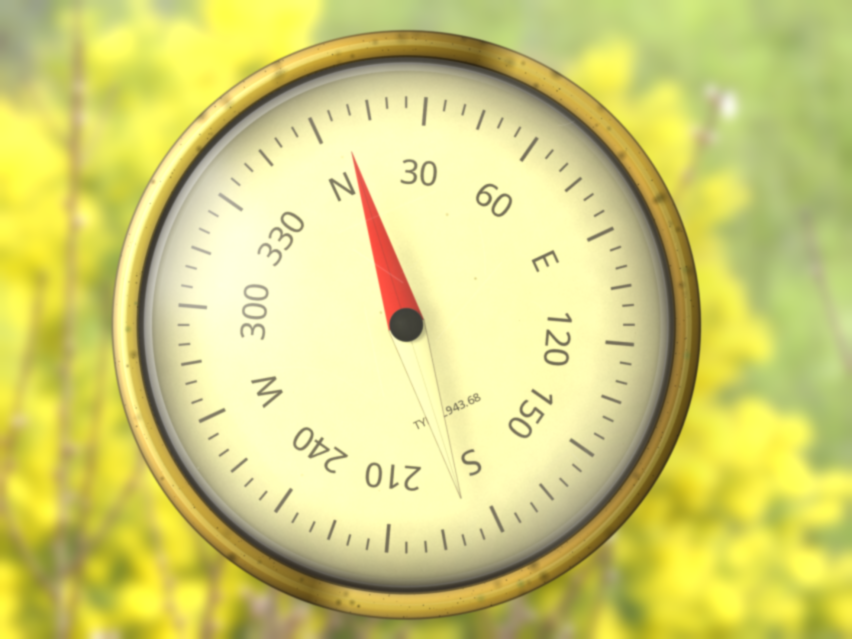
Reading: 7.5 °
